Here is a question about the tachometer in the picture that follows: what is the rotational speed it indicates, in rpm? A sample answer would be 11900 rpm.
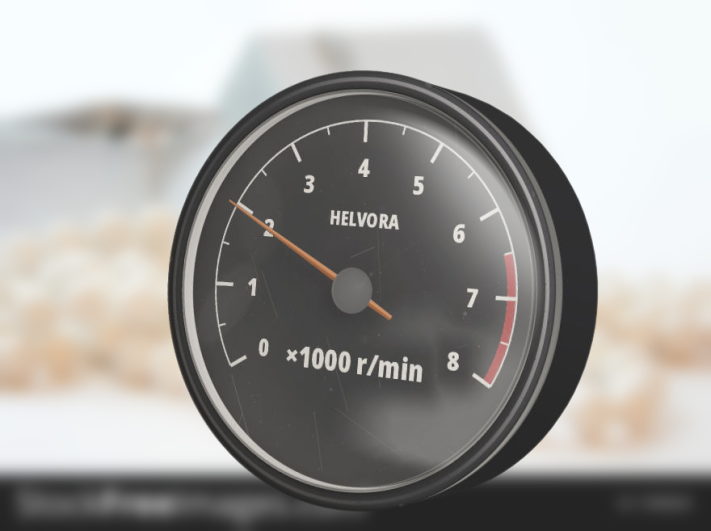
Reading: 2000 rpm
